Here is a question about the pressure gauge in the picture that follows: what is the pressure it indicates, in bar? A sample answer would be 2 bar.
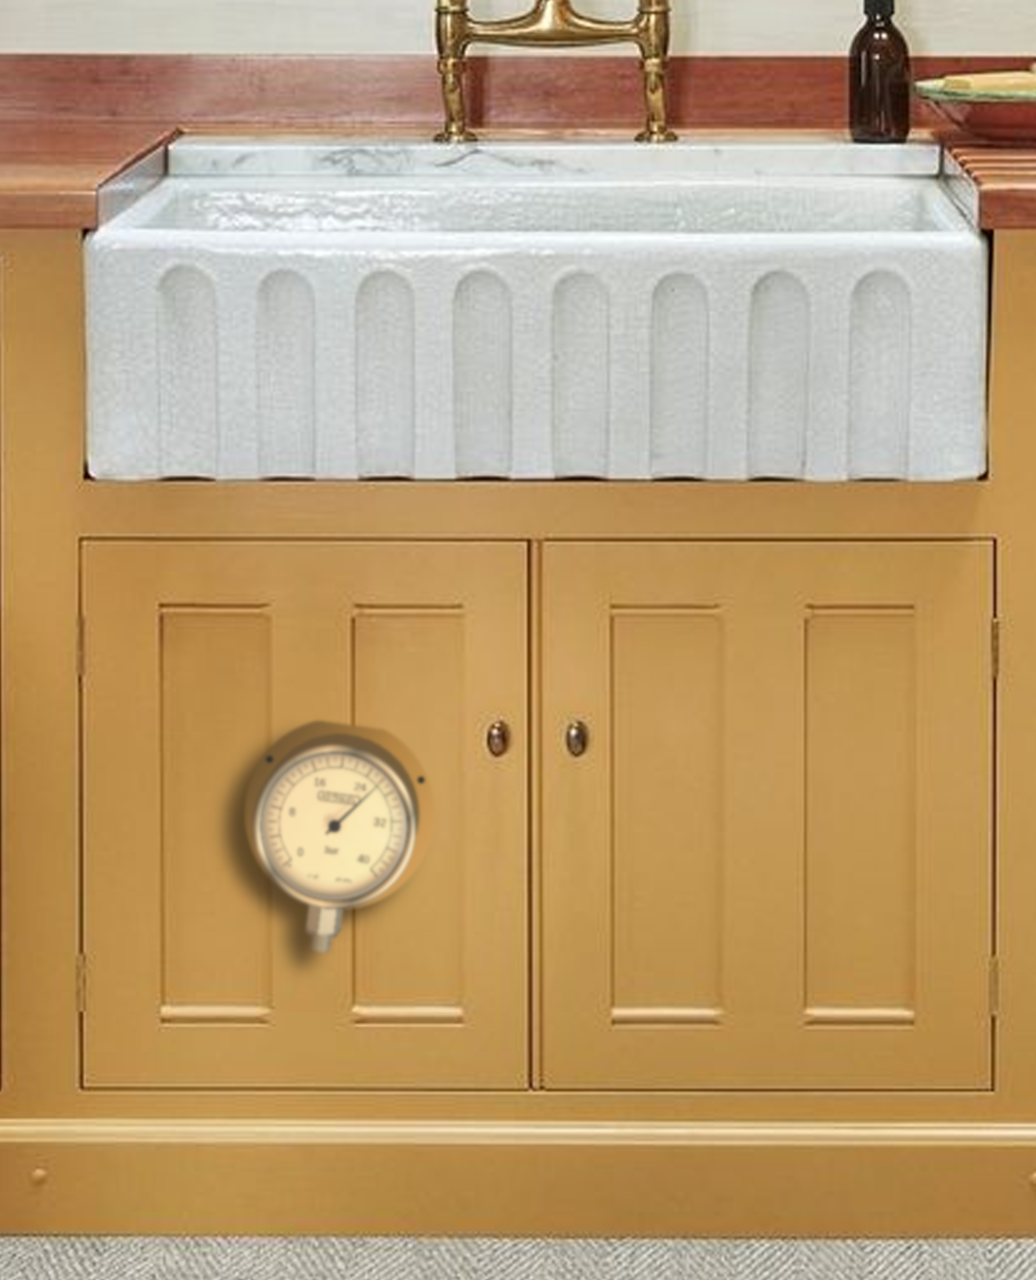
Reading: 26 bar
